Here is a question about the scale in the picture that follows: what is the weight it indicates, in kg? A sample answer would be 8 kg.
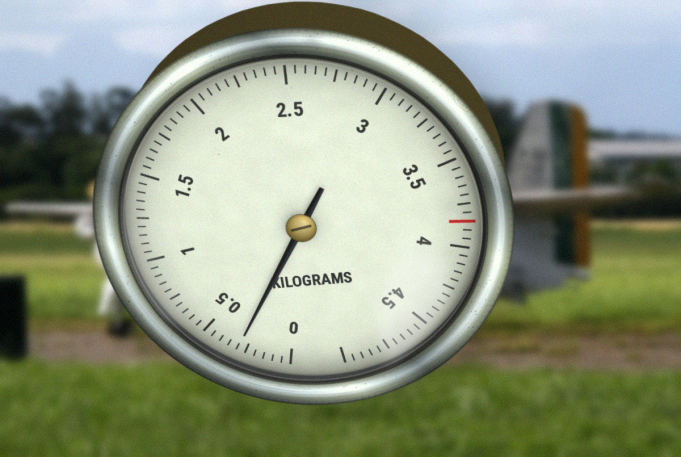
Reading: 0.3 kg
